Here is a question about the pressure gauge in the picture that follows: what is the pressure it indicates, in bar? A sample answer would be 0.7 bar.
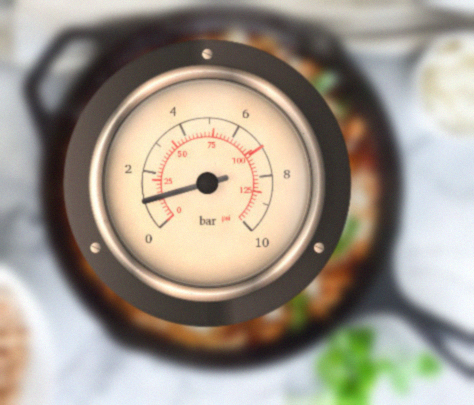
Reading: 1 bar
